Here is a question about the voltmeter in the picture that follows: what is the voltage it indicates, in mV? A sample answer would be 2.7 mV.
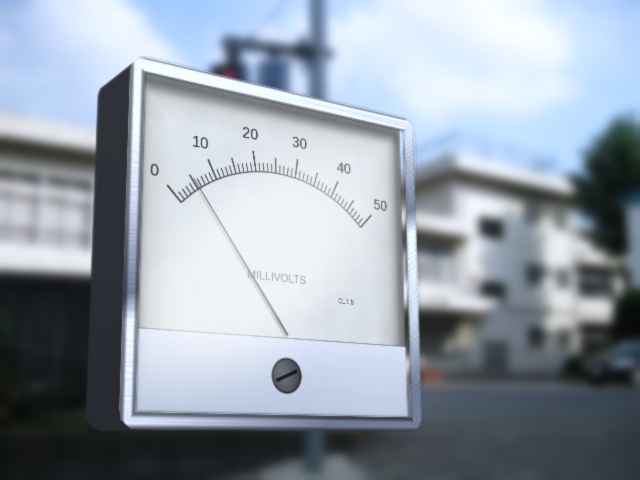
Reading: 5 mV
